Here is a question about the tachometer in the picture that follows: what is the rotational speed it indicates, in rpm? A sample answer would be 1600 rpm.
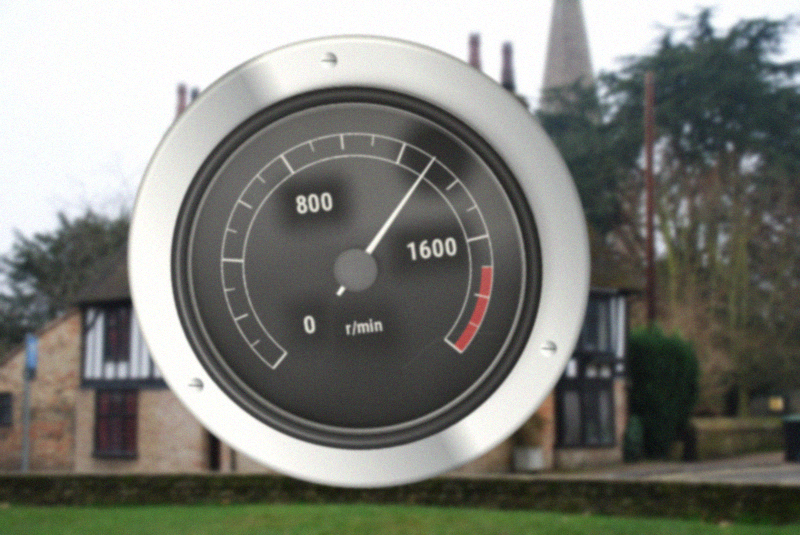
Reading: 1300 rpm
